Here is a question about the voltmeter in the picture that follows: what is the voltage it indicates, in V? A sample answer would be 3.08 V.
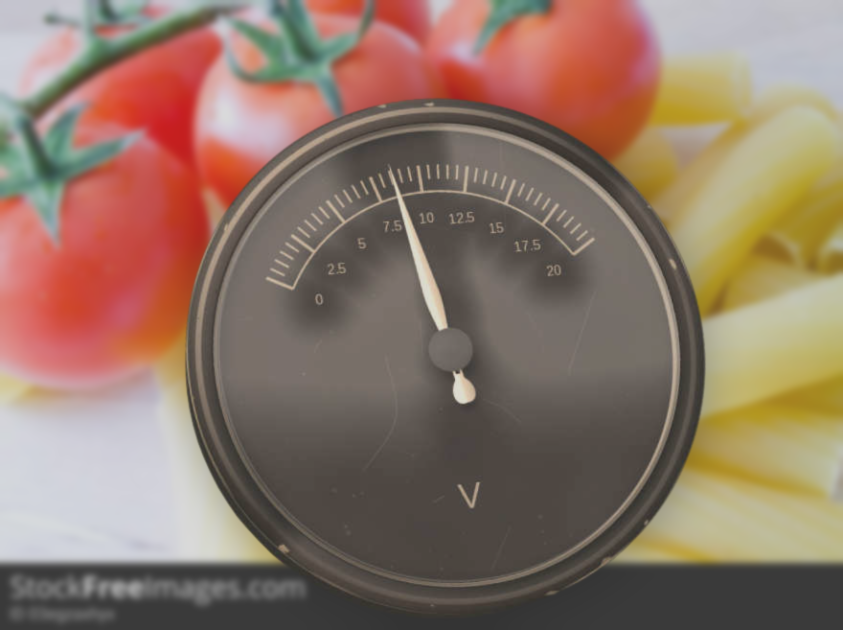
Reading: 8.5 V
